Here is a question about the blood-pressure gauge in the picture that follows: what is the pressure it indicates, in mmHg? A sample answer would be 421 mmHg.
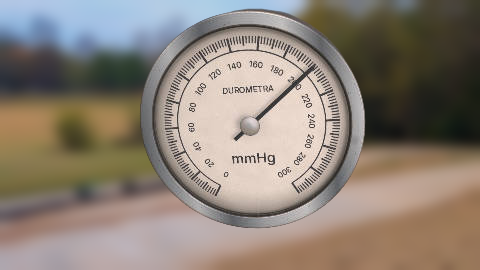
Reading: 200 mmHg
